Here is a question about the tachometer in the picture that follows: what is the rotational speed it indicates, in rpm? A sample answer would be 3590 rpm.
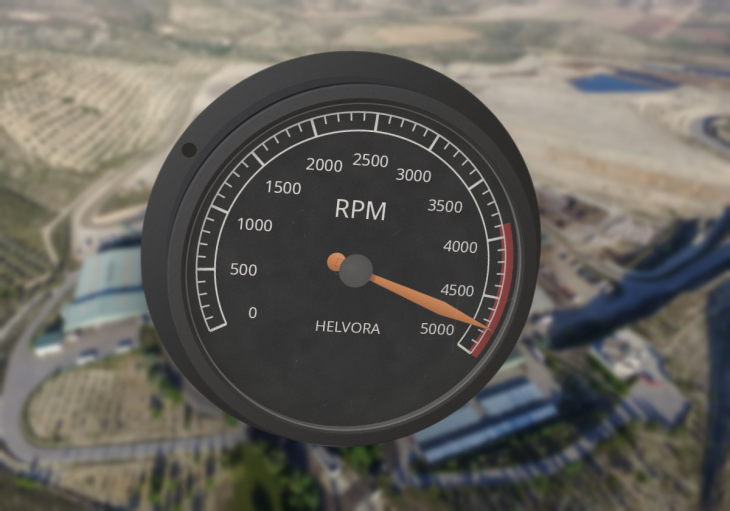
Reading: 4750 rpm
